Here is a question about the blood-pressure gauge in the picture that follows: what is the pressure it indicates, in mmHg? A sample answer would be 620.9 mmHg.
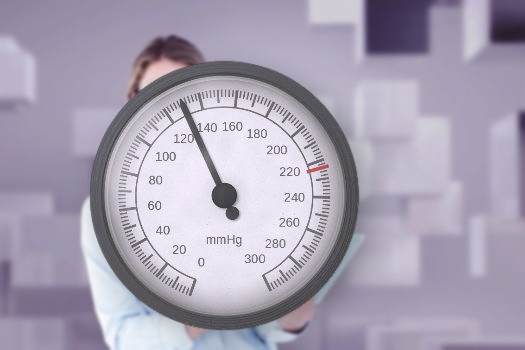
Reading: 130 mmHg
